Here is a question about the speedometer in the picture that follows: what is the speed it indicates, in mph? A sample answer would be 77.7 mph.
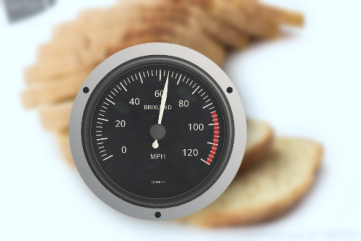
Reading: 64 mph
